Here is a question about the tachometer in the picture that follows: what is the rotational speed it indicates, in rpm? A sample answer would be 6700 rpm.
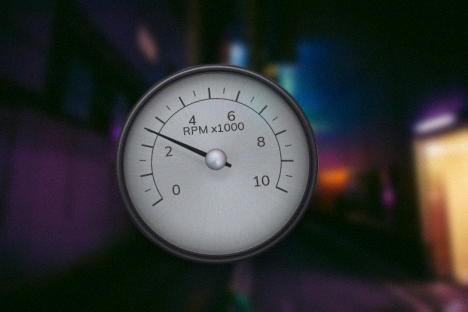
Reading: 2500 rpm
